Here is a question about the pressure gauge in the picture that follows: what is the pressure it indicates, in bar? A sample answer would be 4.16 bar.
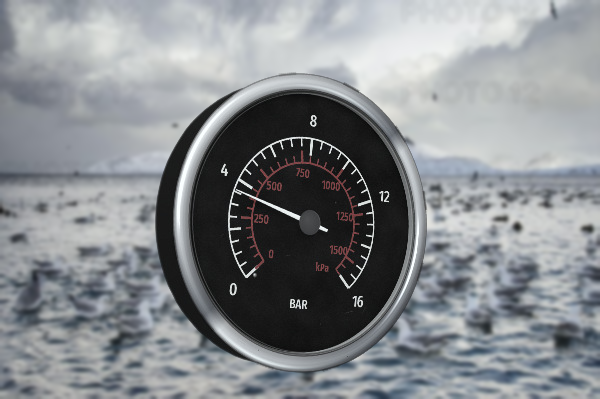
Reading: 3.5 bar
